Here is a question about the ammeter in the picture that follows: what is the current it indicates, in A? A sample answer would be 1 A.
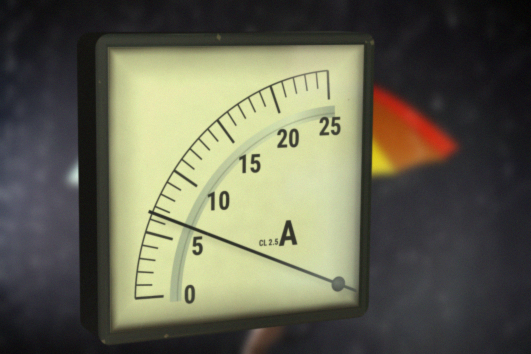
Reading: 6.5 A
